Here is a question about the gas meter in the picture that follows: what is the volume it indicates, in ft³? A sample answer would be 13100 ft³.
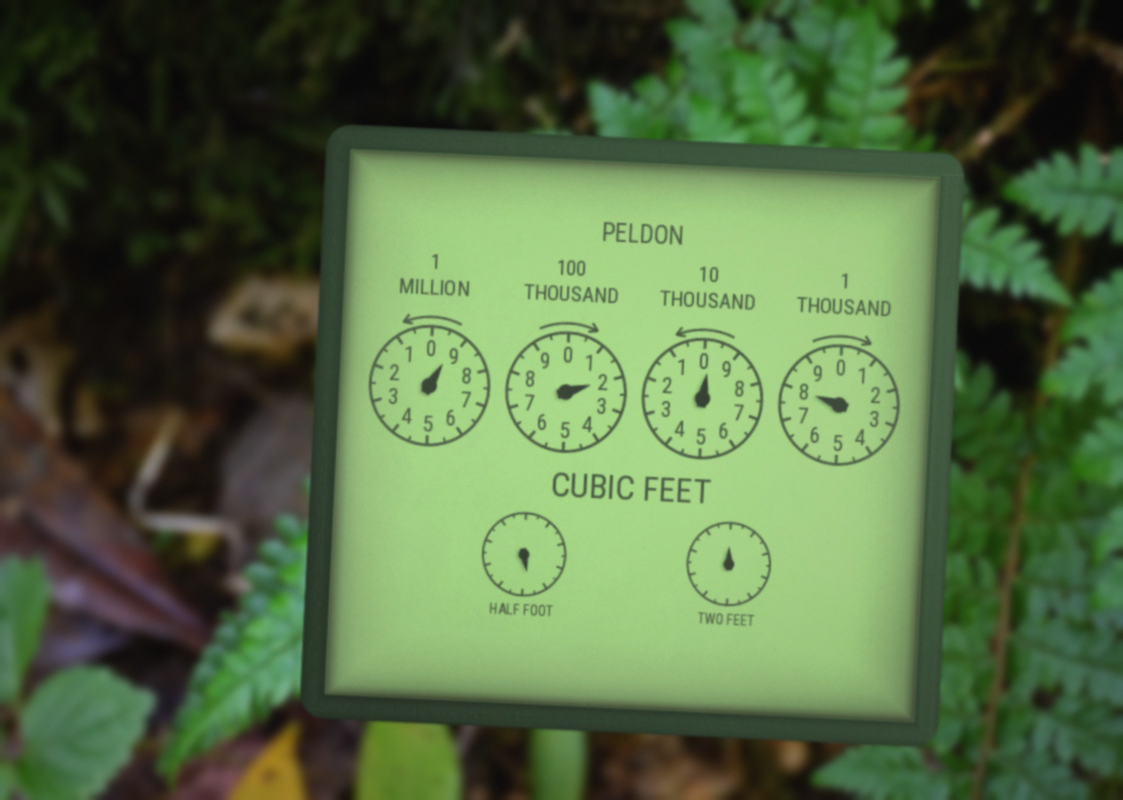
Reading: 919800 ft³
